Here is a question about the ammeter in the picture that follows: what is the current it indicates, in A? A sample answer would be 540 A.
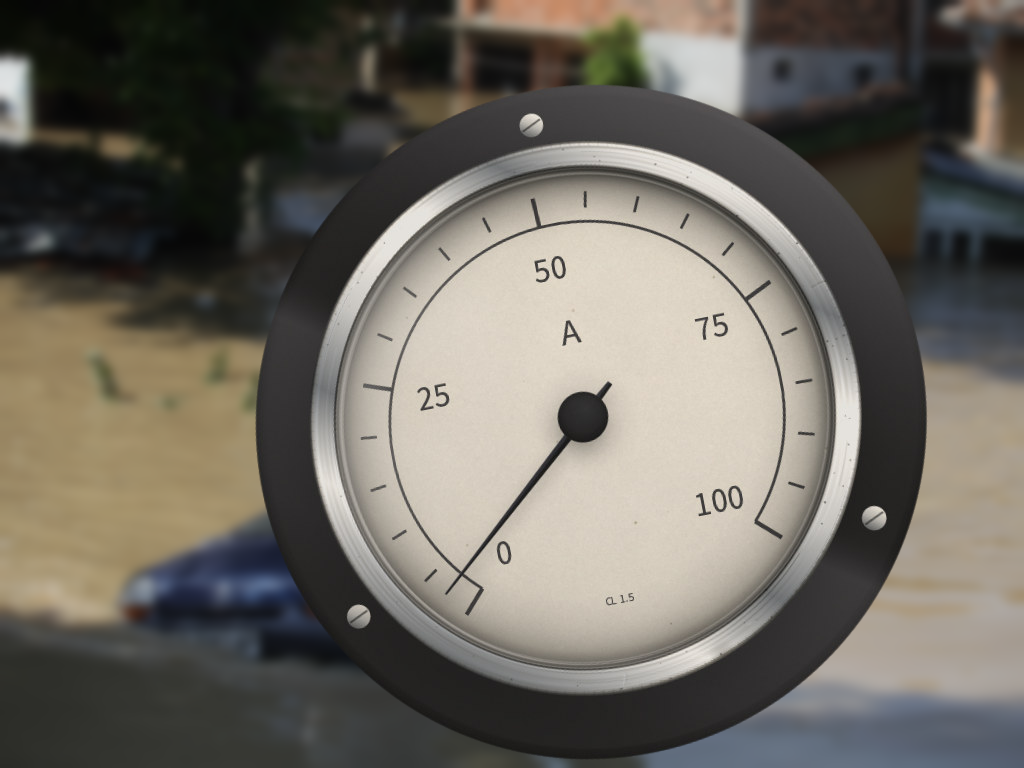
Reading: 2.5 A
